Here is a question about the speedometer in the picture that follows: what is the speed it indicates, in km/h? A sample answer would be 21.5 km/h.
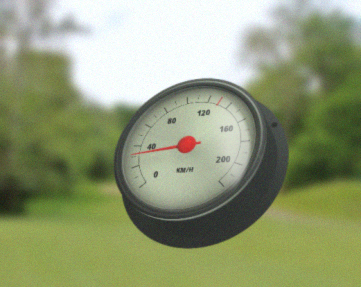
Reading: 30 km/h
